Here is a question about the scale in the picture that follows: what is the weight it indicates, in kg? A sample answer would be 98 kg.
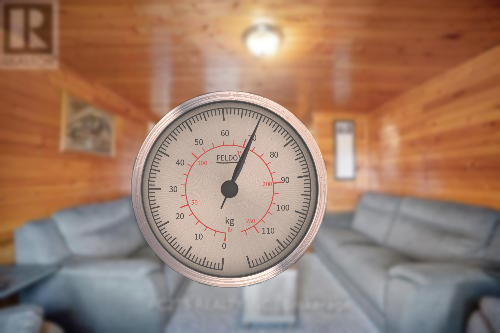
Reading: 70 kg
